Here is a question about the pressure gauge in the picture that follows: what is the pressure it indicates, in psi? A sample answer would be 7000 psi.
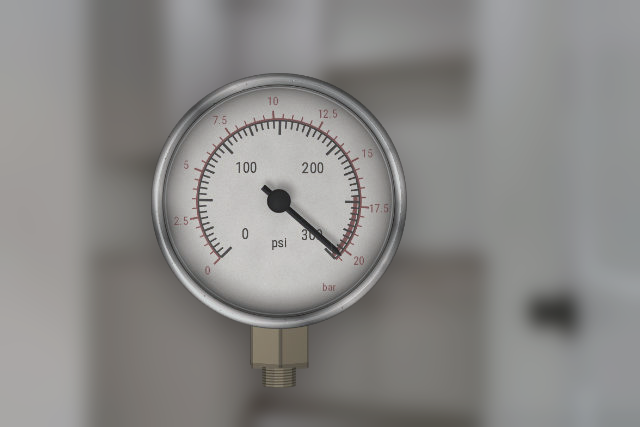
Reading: 295 psi
